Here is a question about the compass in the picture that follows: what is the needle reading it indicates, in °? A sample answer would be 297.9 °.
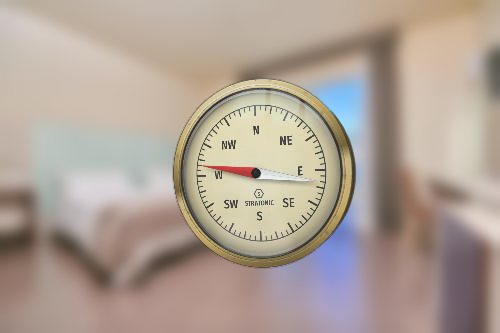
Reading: 280 °
